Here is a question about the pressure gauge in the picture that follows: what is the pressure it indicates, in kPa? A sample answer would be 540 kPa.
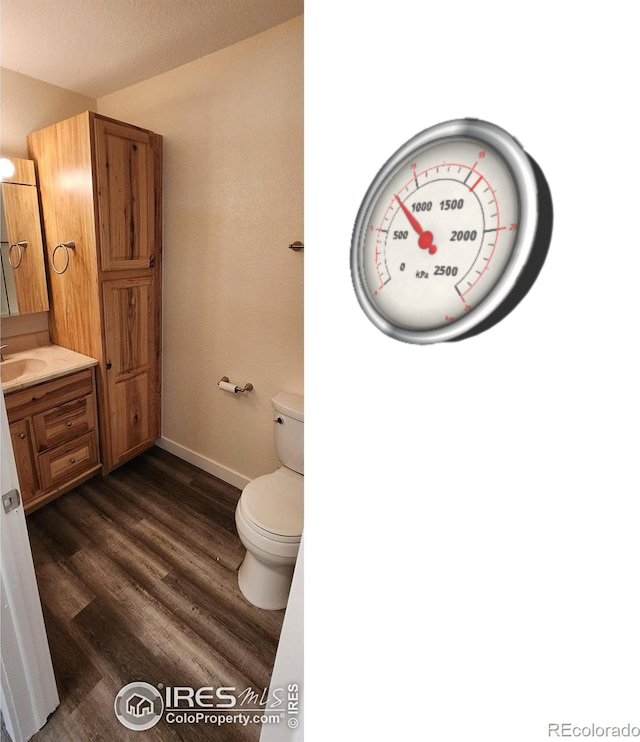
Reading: 800 kPa
